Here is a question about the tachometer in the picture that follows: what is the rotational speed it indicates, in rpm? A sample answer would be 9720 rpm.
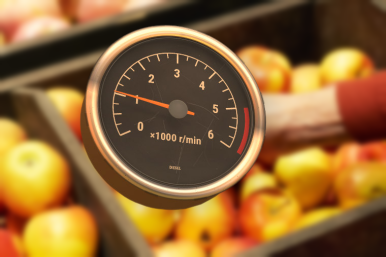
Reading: 1000 rpm
